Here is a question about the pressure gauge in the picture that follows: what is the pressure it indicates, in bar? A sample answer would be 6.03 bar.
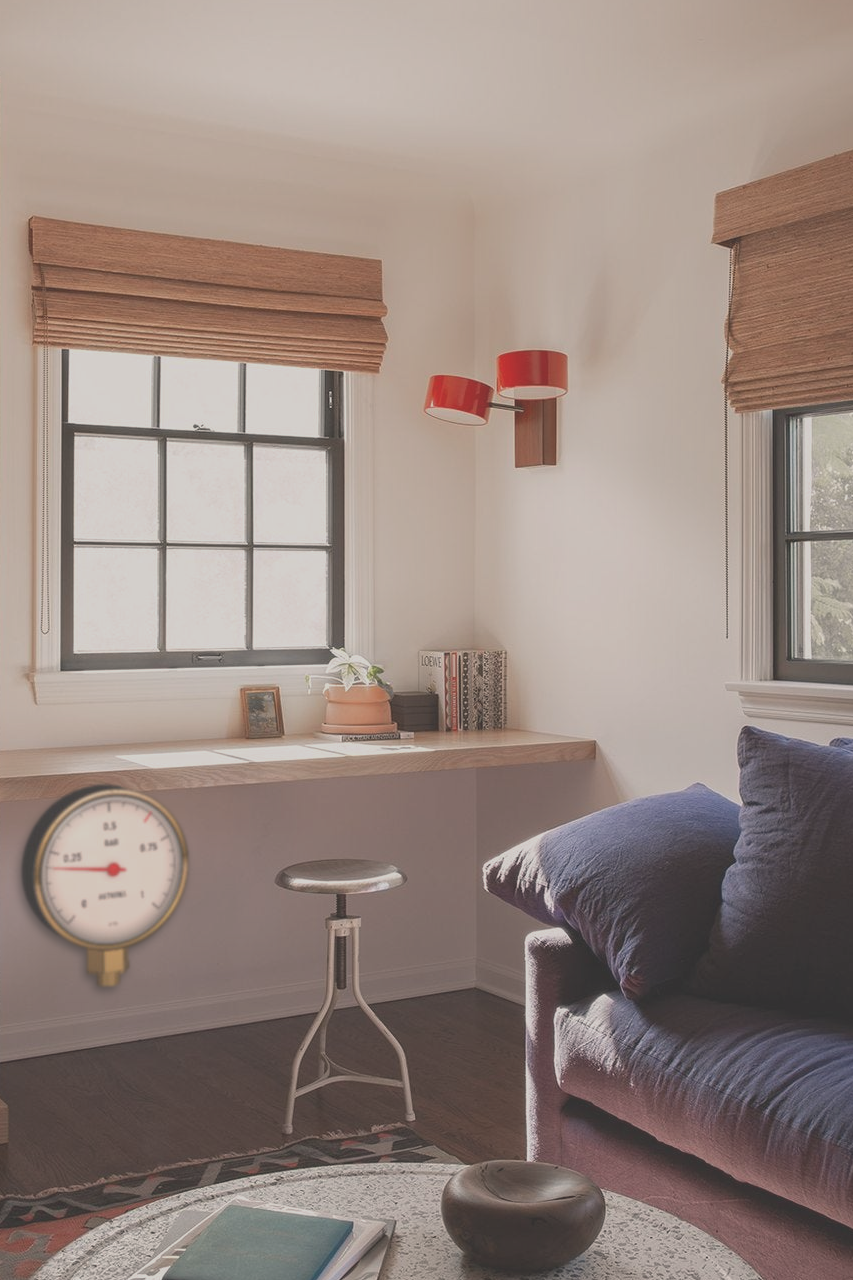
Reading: 0.2 bar
